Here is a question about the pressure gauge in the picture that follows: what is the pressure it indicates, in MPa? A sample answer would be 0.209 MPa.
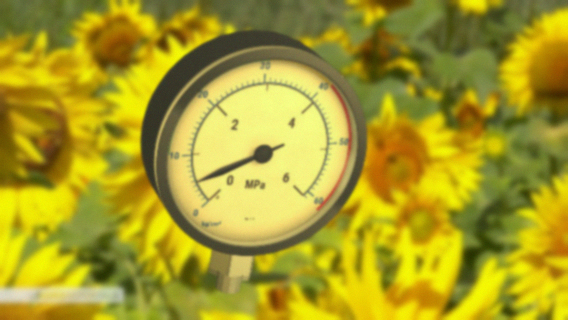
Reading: 0.5 MPa
